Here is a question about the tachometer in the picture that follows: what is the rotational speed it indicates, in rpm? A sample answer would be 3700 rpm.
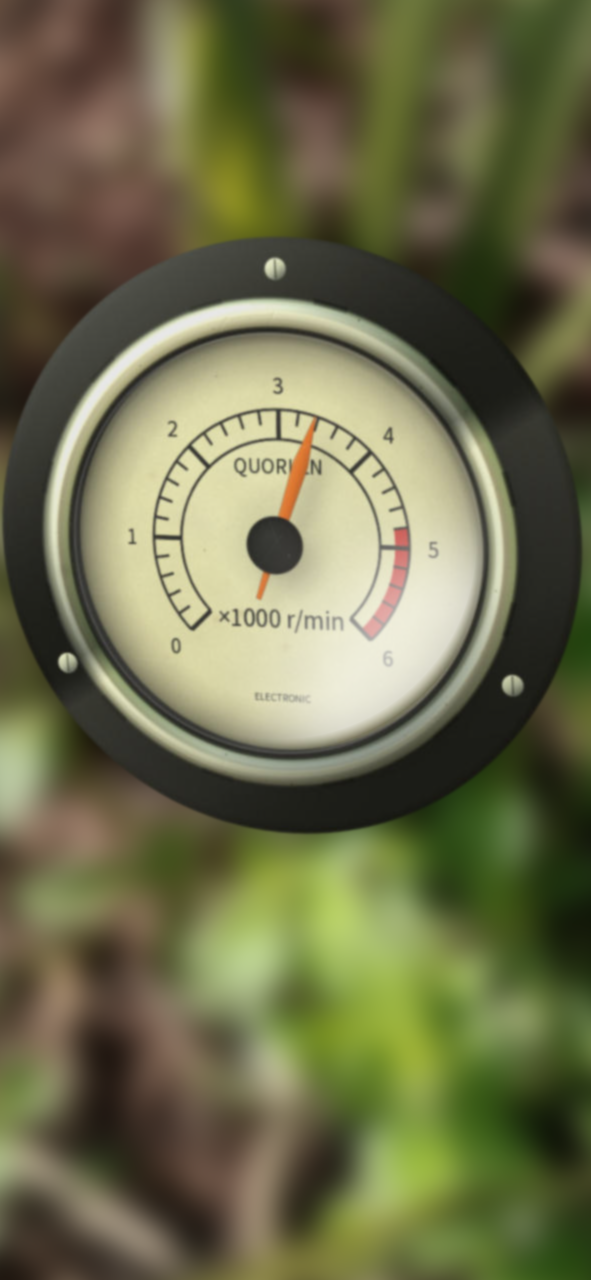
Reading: 3400 rpm
